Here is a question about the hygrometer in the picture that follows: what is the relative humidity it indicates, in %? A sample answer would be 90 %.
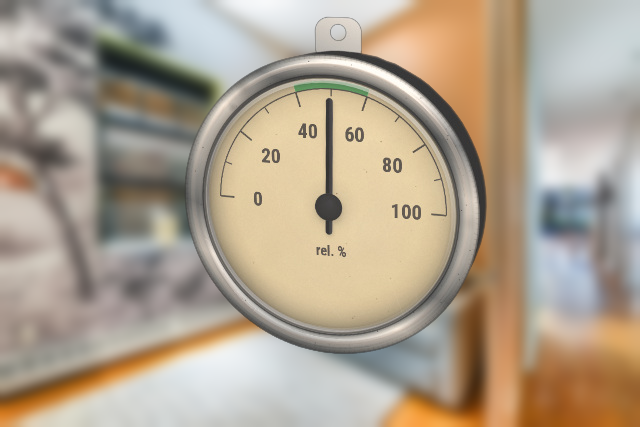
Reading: 50 %
